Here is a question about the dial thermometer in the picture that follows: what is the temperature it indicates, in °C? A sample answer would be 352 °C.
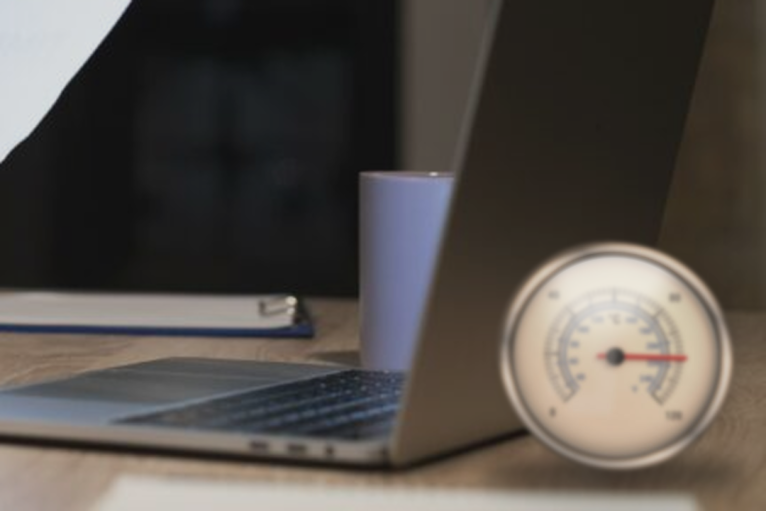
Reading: 100 °C
